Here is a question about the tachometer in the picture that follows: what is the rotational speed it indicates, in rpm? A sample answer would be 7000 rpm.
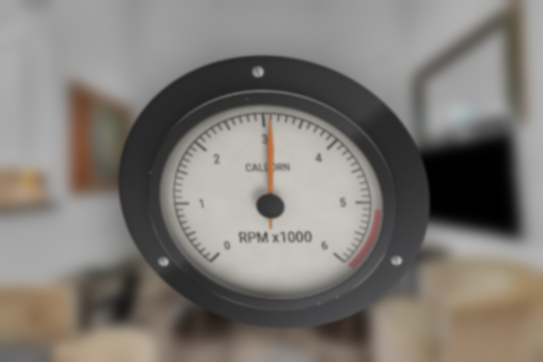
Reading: 3100 rpm
